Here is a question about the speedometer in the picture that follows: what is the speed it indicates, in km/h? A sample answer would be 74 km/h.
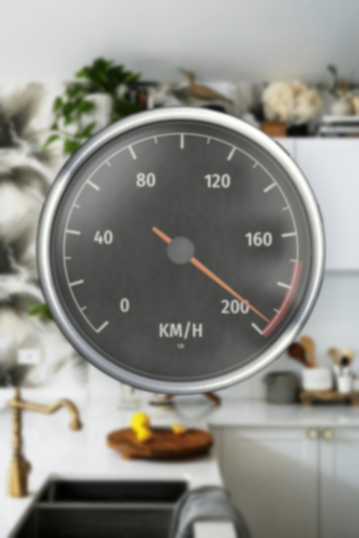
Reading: 195 km/h
